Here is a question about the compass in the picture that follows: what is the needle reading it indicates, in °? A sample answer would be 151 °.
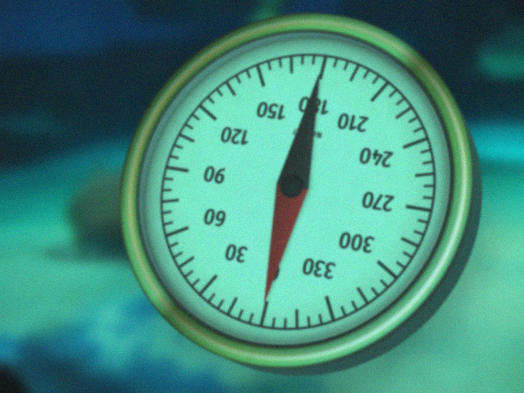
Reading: 0 °
